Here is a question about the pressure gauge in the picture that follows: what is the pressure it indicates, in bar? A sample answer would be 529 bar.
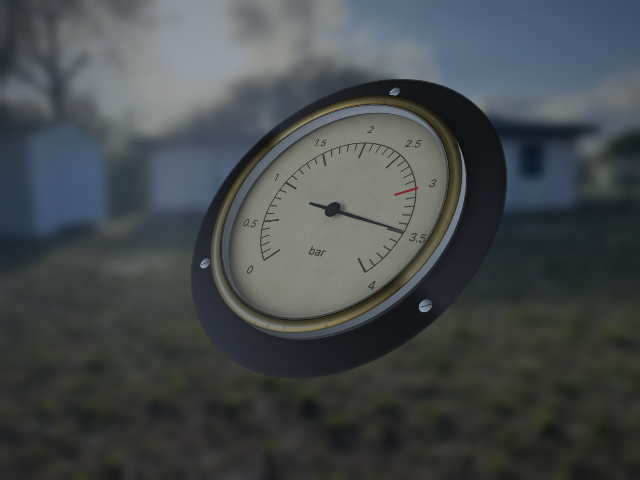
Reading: 3.5 bar
